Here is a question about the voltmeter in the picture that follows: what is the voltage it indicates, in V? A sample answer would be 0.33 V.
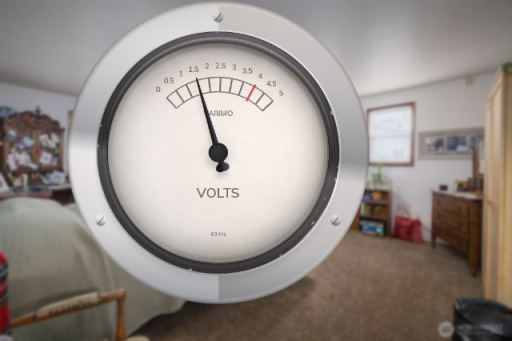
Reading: 1.5 V
